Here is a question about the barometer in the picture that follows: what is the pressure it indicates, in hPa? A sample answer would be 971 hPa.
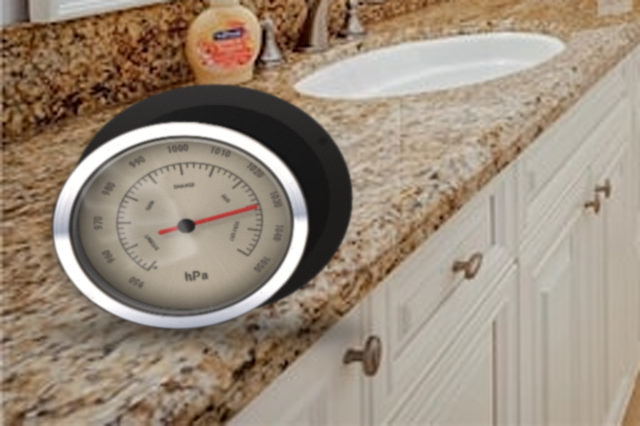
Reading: 1030 hPa
